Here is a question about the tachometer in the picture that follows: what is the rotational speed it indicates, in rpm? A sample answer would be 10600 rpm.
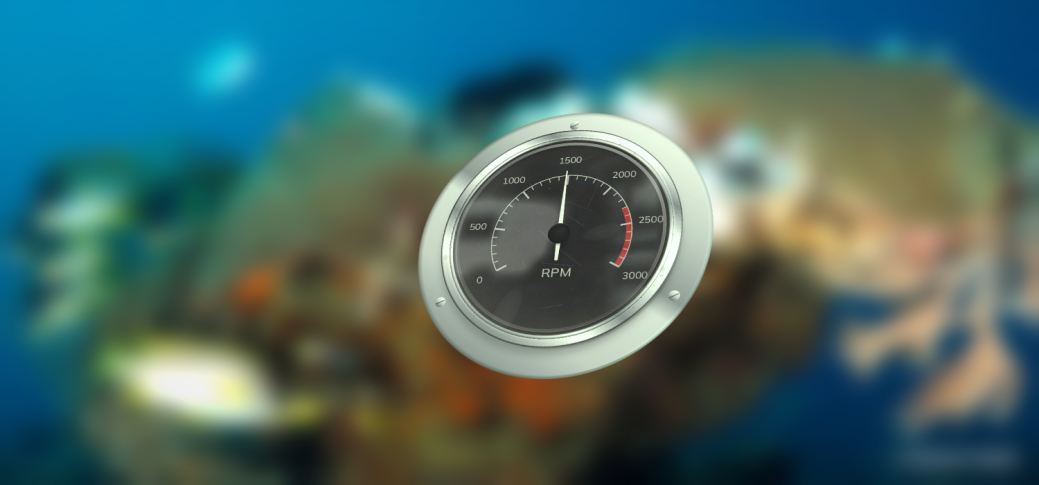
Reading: 1500 rpm
